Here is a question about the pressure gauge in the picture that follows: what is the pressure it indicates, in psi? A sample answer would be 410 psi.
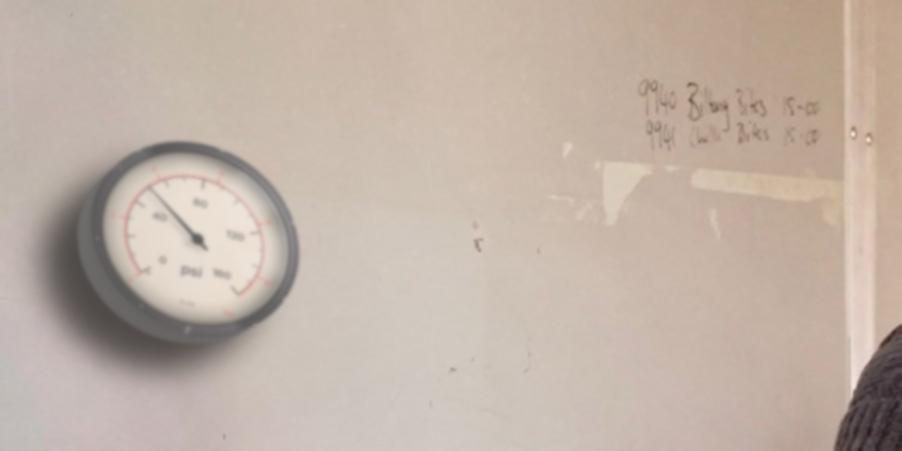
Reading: 50 psi
